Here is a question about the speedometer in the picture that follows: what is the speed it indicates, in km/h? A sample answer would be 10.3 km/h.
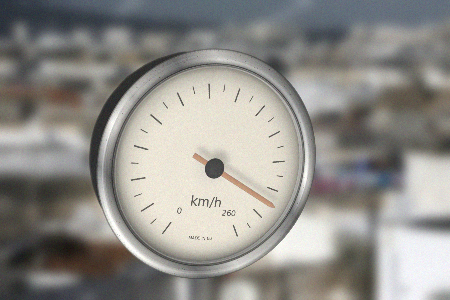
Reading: 230 km/h
